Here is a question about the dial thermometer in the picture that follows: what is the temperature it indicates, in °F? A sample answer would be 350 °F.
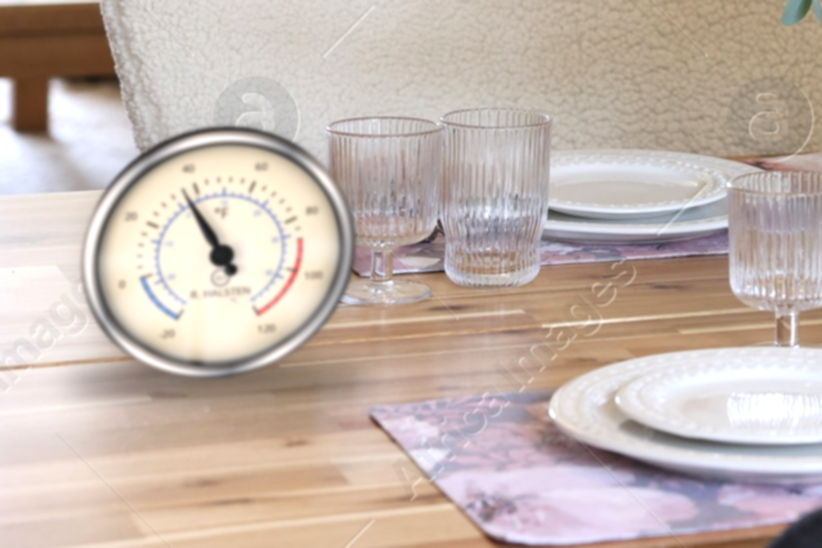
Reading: 36 °F
